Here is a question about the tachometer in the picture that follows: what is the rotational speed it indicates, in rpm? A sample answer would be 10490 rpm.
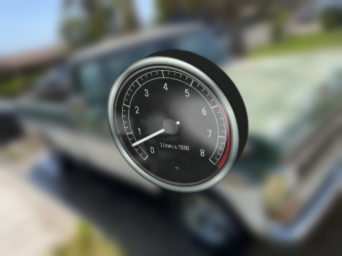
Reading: 600 rpm
